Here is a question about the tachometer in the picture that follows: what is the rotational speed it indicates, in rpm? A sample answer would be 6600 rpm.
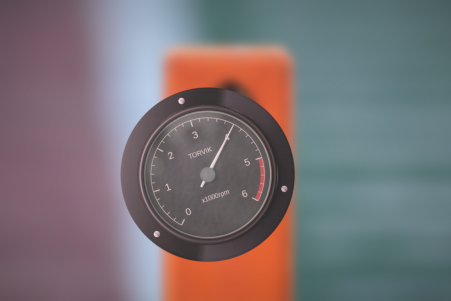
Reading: 4000 rpm
